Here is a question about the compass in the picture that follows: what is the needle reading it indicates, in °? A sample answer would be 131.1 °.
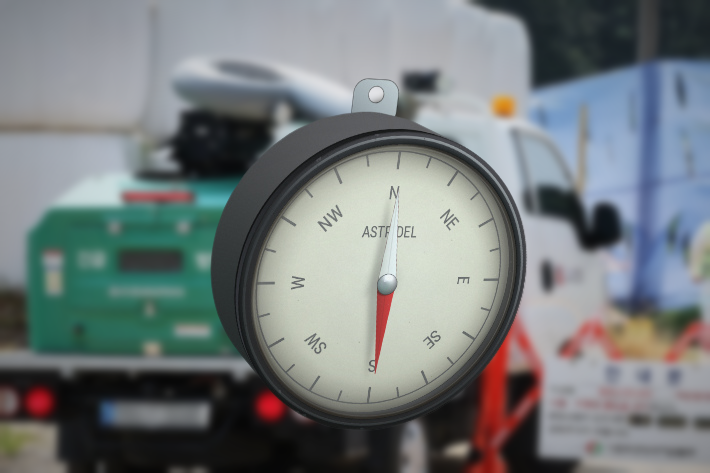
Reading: 180 °
